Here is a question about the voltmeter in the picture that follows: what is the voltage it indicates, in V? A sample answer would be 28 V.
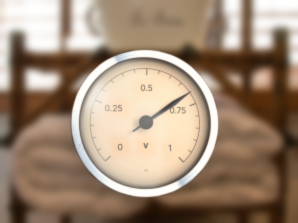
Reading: 0.7 V
